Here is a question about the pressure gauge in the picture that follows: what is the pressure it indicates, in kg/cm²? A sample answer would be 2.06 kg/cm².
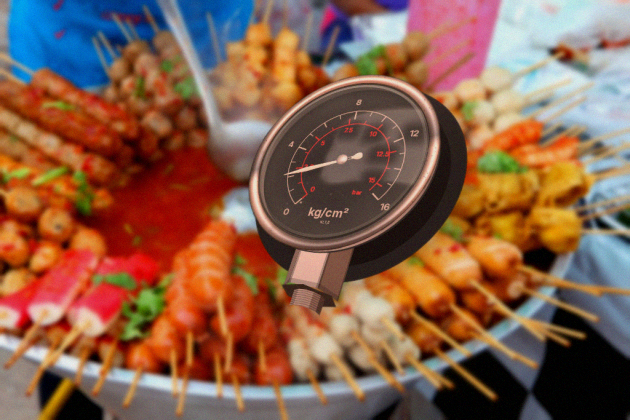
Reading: 2 kg/cm²
